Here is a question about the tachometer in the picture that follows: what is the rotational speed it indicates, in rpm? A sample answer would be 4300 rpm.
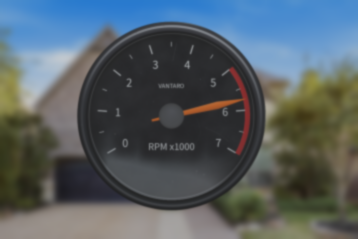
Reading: 5750 rpm
